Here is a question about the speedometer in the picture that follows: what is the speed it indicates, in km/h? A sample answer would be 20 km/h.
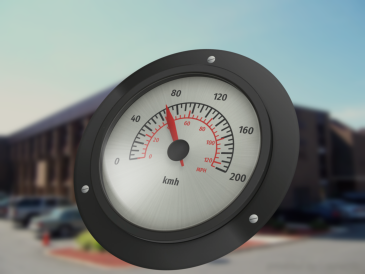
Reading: 70 km/h
